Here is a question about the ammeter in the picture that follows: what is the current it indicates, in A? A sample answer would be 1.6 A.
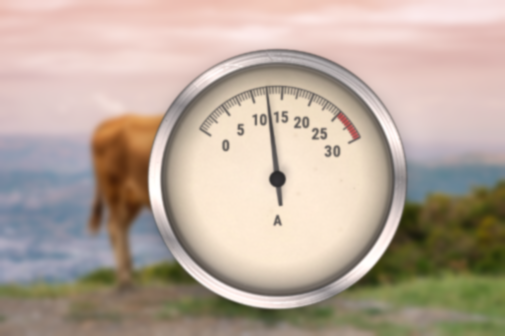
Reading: 12.5 A
